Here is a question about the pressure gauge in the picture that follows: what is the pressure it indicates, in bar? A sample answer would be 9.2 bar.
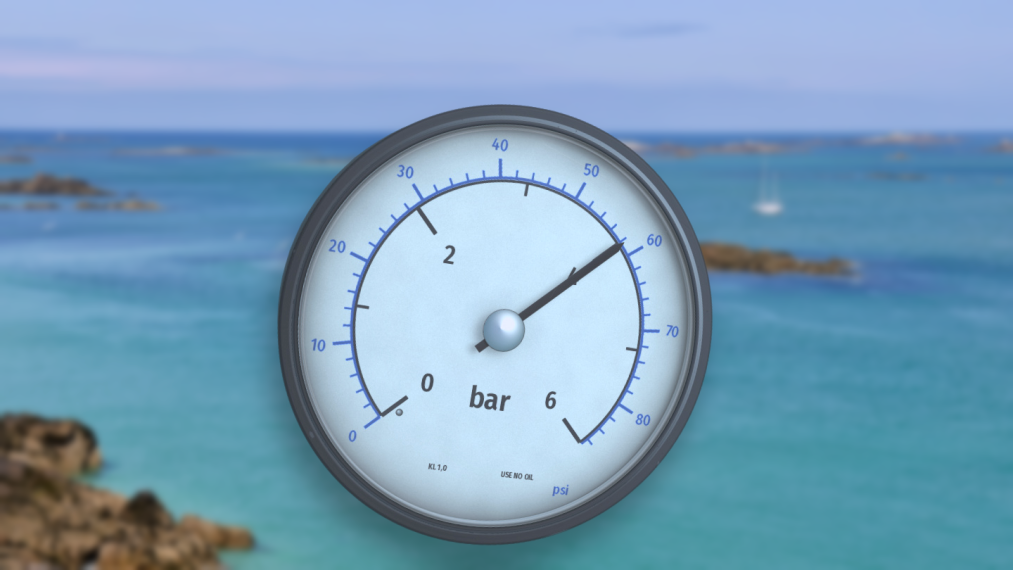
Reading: 4 bar
